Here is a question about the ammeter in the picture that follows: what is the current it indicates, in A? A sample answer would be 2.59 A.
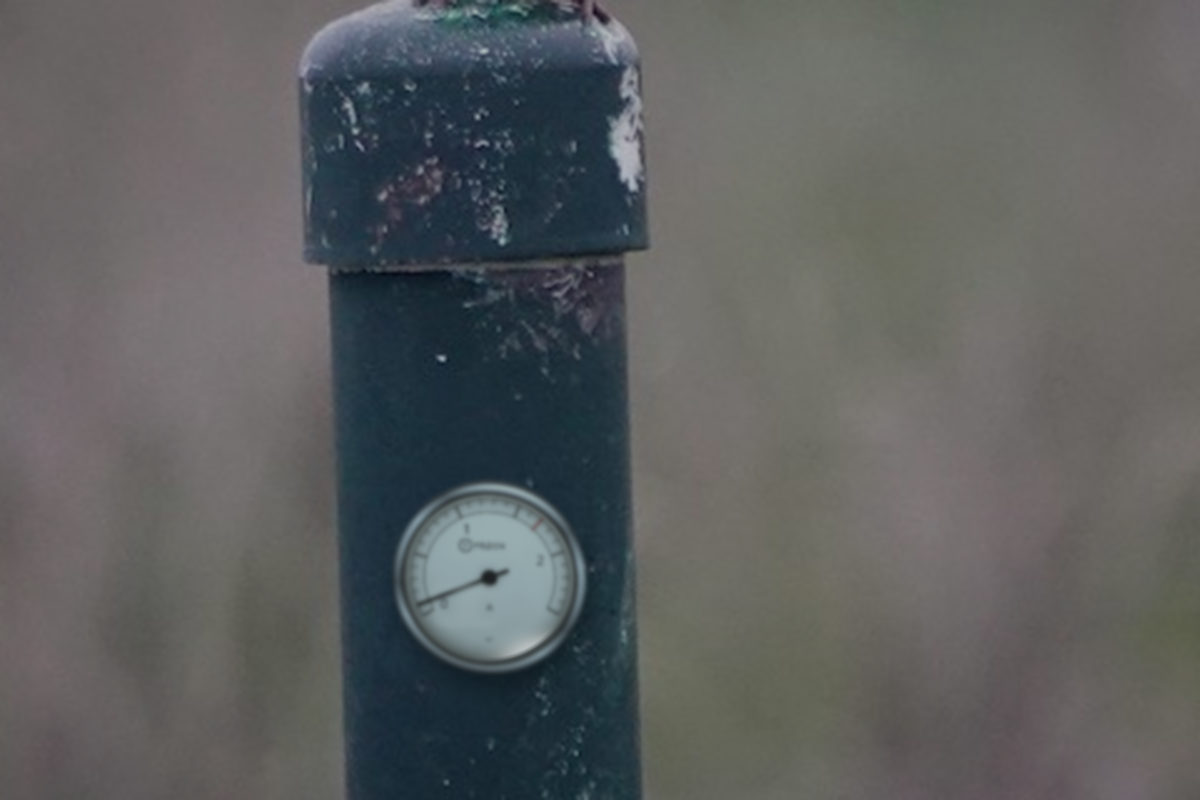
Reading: 0.1 A
